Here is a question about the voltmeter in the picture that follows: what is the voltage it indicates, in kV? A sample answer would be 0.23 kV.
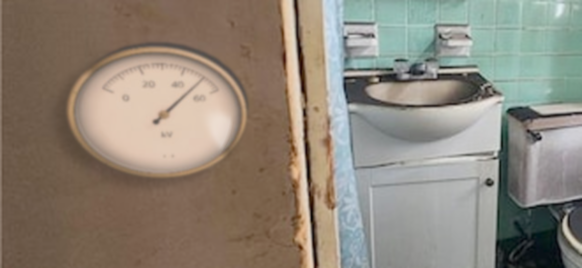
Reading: 50 kV
